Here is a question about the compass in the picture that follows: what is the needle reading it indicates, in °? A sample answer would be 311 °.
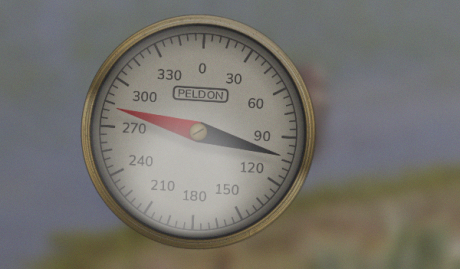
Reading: 282.5 °
